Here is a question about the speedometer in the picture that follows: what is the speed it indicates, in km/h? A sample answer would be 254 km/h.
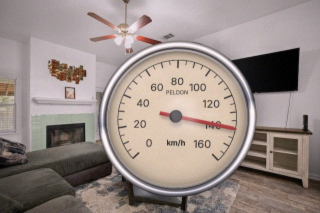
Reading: 140 km/h
